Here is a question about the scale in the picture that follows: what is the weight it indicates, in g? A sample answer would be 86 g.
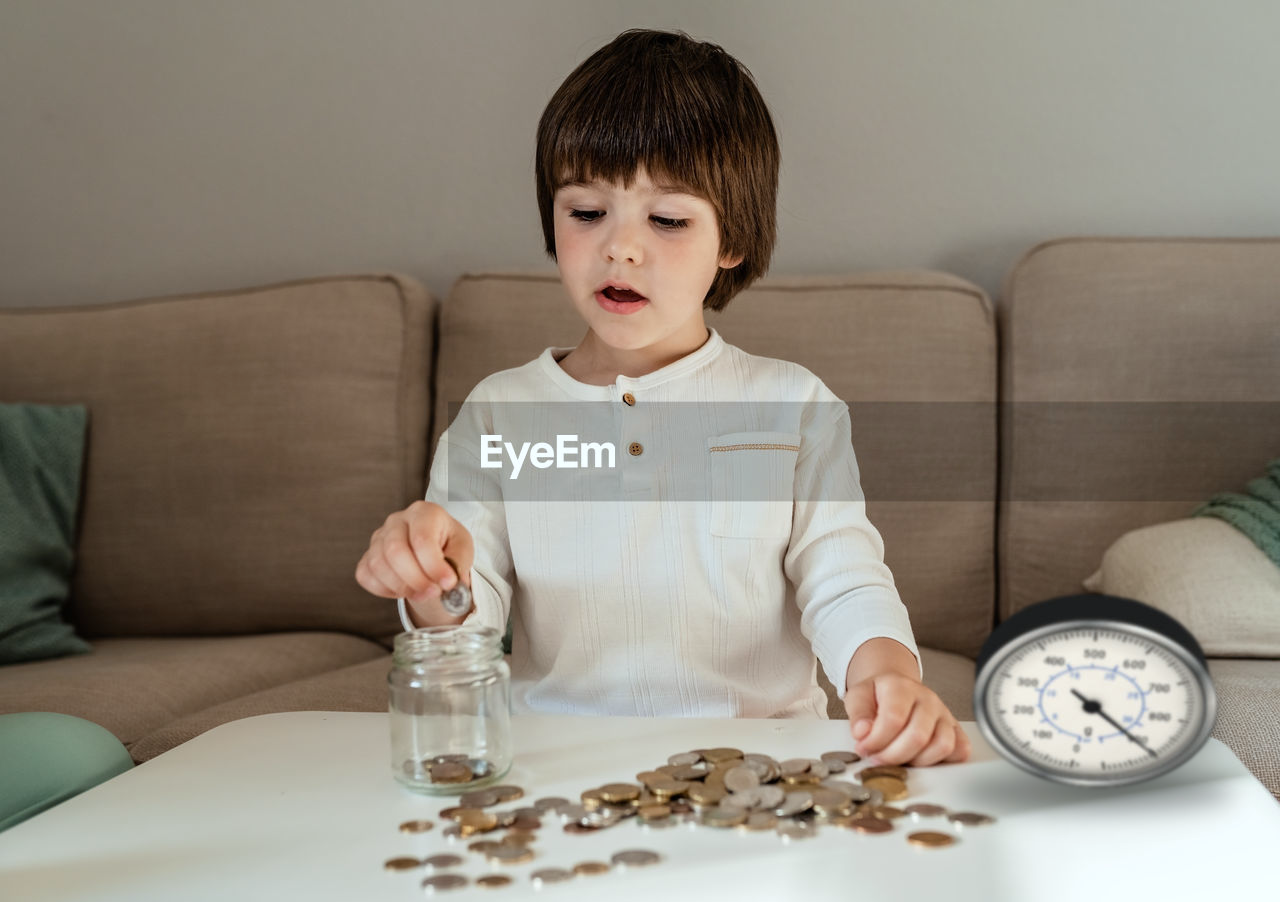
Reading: 900 g
